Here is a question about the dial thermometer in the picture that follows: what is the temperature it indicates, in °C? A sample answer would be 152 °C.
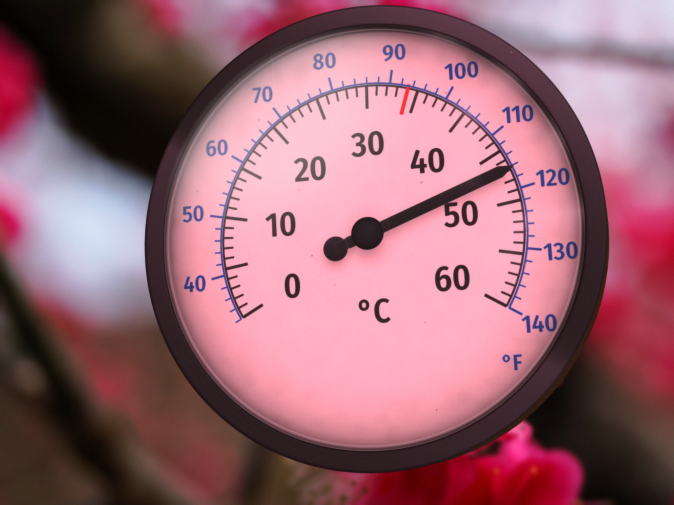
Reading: 47 °C
